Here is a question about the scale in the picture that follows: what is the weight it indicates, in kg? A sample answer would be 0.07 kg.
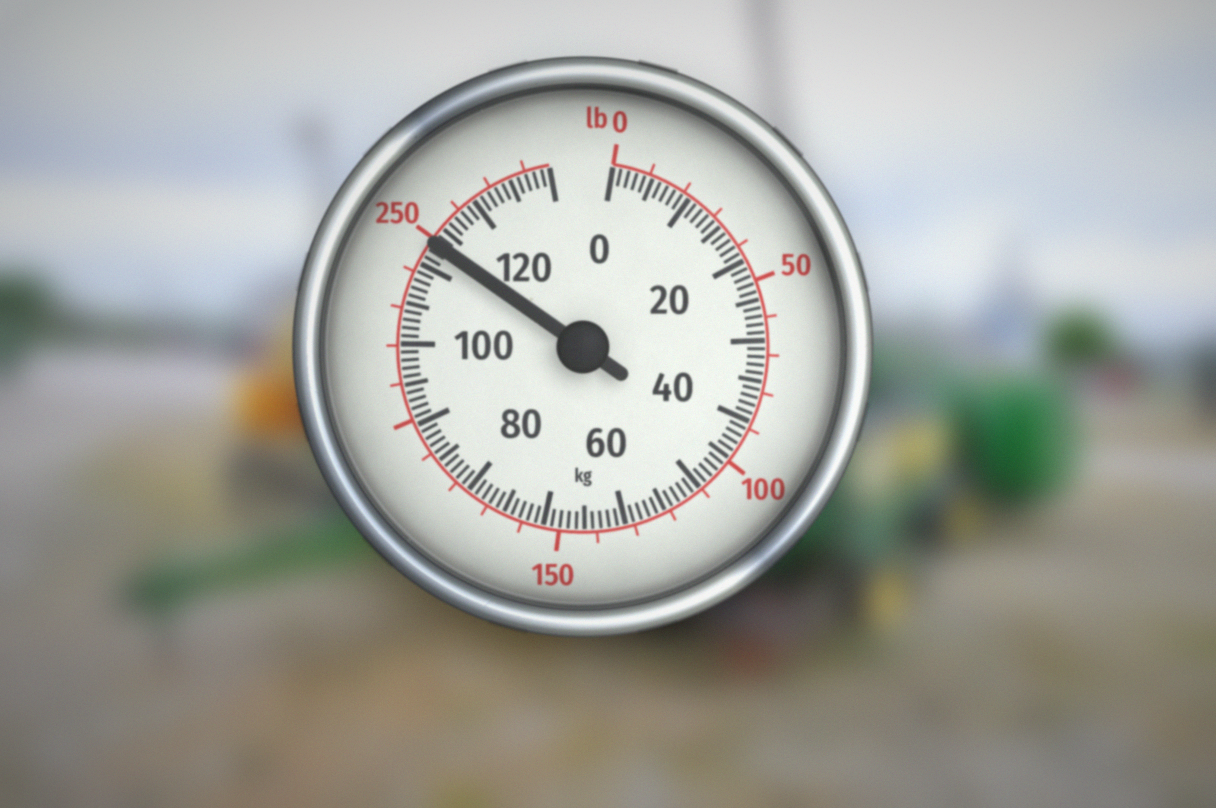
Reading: 113 kg
